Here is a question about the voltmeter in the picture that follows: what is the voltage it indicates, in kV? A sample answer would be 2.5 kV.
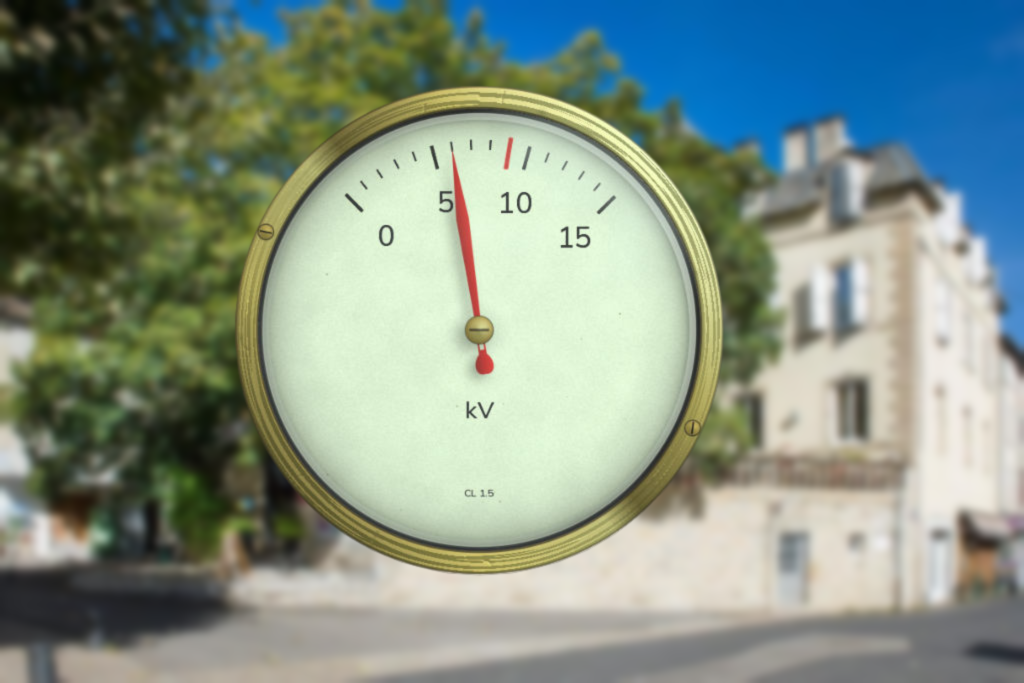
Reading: 6 kV
